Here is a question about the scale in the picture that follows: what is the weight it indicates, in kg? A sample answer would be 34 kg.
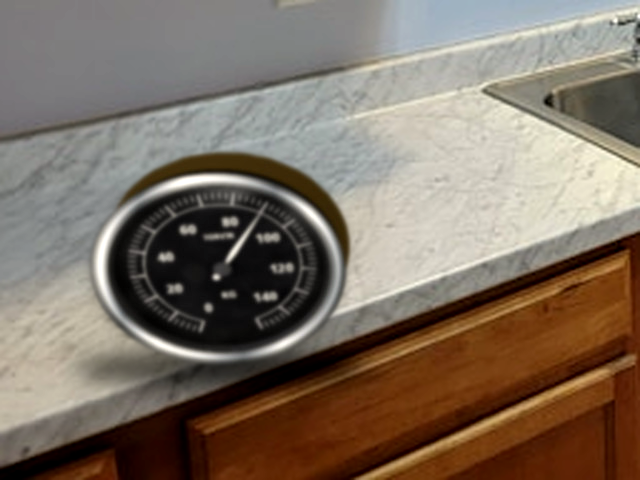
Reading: 90 kg
